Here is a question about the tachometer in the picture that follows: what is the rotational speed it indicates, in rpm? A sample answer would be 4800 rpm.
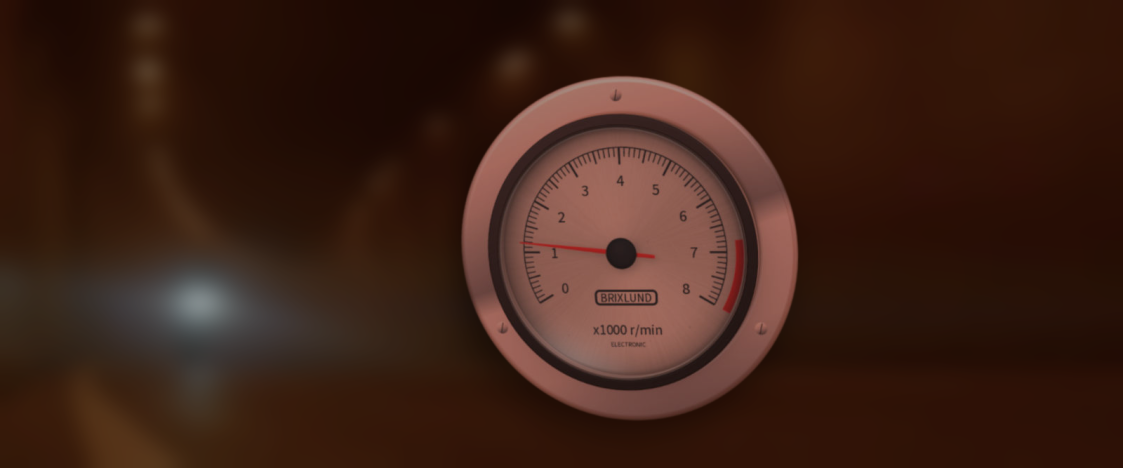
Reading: 1200 rpm
